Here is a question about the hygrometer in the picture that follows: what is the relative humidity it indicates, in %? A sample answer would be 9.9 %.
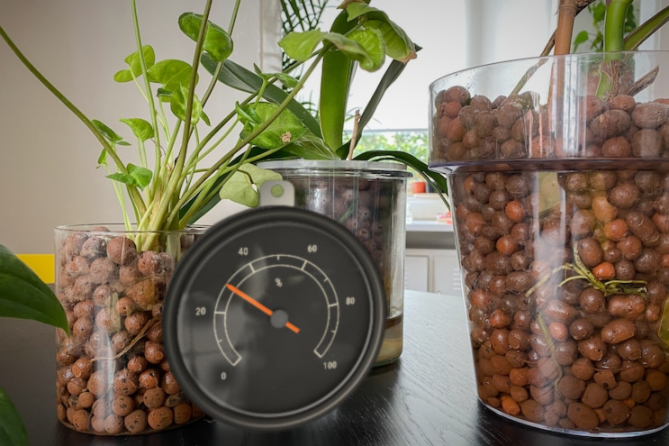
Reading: 30 %
